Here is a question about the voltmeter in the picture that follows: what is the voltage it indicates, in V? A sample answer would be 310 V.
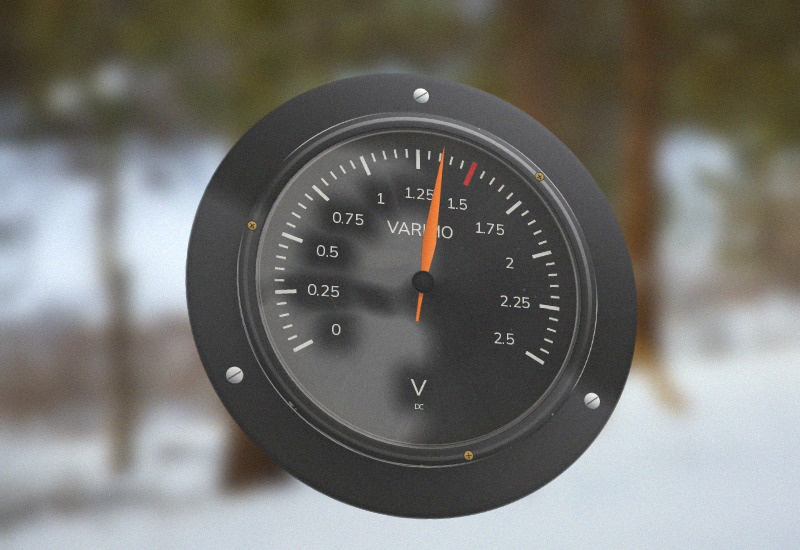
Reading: 1.35 V
